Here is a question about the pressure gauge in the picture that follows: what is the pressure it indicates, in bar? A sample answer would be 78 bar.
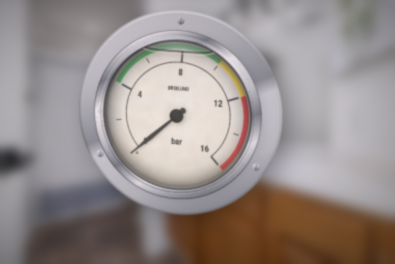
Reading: 0 bar
